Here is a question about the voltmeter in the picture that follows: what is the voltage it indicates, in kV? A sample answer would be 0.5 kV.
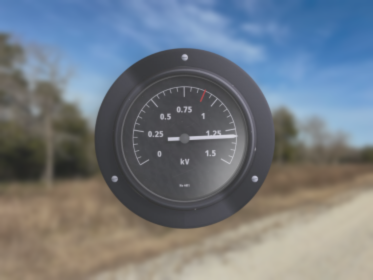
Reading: 1.3 kV
